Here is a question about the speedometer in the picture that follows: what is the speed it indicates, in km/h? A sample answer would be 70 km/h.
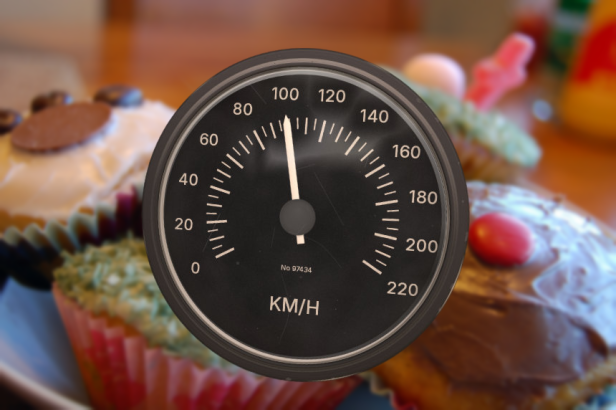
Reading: 100 km/h
